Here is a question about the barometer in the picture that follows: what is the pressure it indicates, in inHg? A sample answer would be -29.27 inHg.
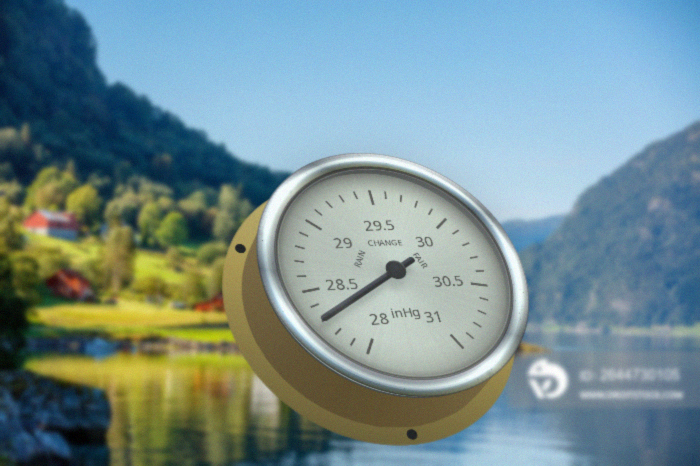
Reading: 28.3 inHg
